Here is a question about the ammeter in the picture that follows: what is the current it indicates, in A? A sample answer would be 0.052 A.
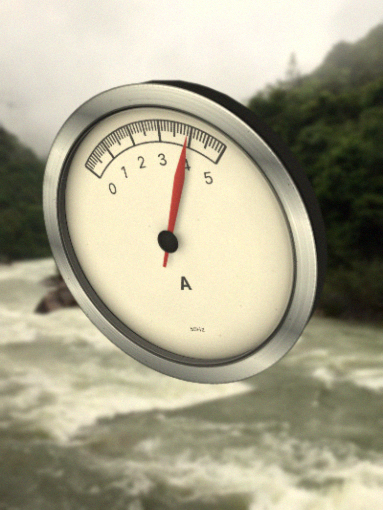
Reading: 4 A
